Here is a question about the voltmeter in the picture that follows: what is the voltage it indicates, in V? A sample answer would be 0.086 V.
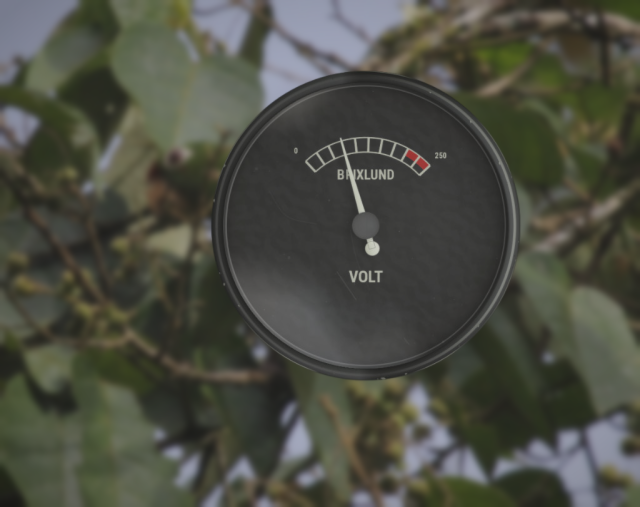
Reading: 75 V
